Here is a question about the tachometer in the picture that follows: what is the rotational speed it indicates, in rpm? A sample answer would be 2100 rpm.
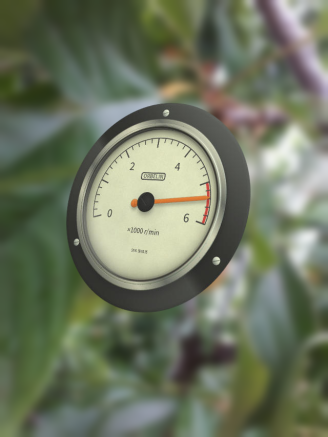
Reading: 5400 rpm
